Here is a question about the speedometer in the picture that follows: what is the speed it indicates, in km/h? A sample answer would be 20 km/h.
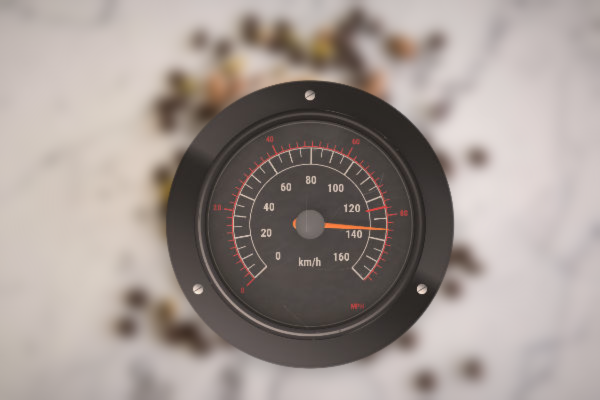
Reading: 135 km/h
